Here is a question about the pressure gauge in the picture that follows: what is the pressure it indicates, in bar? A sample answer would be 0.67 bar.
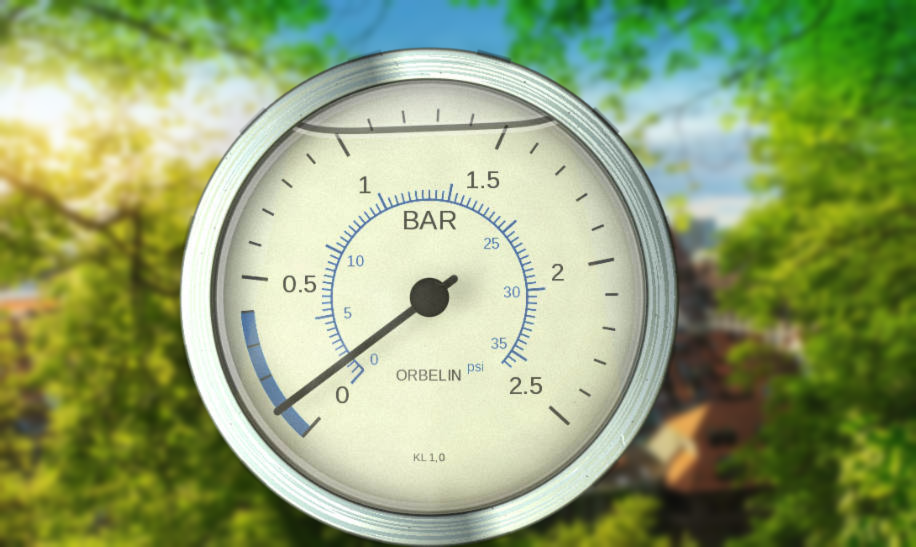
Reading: 0.1 bar
